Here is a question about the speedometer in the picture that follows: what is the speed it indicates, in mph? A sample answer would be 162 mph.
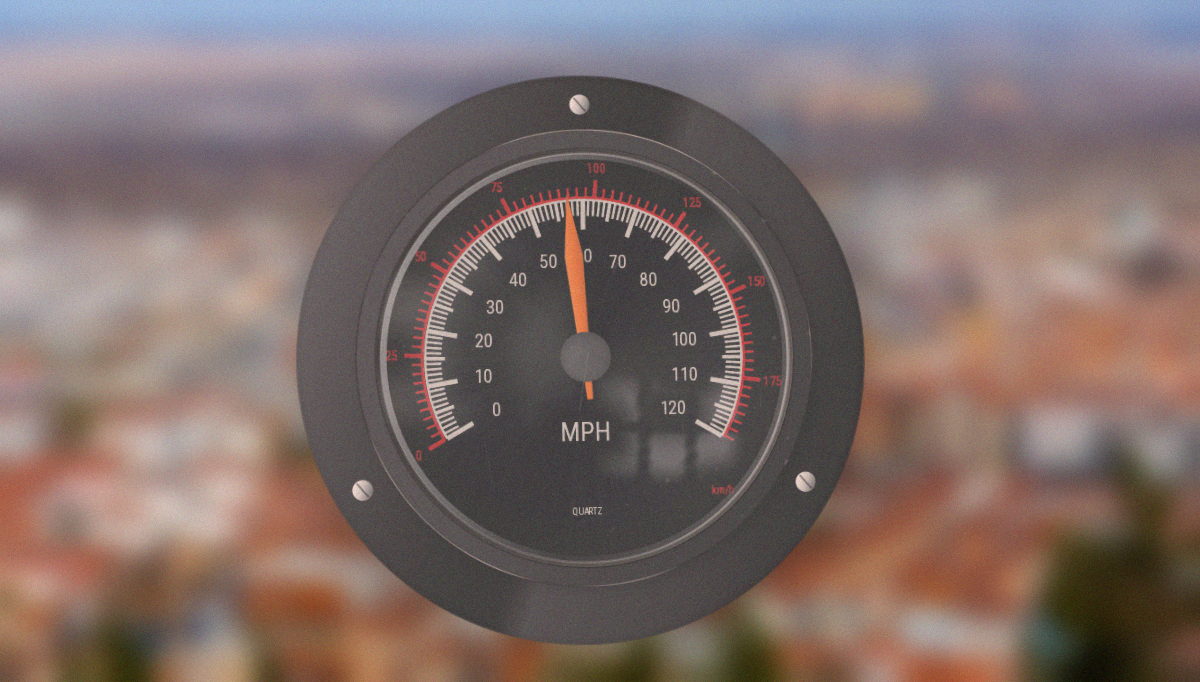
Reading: 57 mph
